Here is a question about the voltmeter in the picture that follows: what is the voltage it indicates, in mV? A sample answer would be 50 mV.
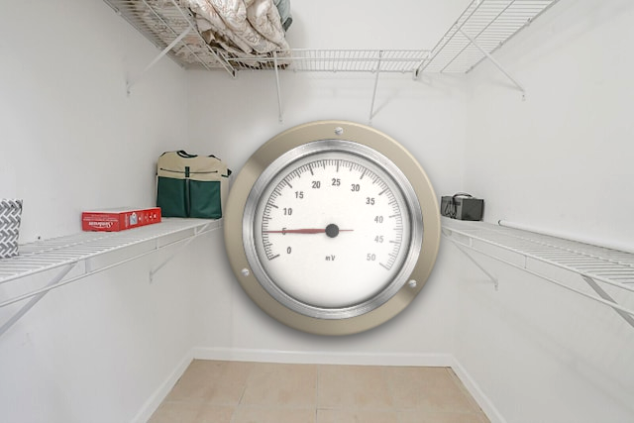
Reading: 5 mV
